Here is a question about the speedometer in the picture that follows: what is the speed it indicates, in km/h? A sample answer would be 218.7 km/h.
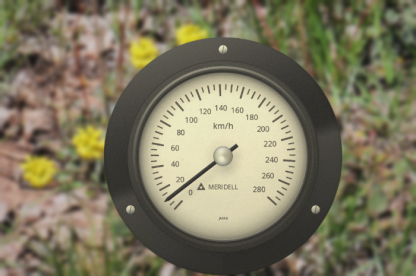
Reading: 10 km/h
